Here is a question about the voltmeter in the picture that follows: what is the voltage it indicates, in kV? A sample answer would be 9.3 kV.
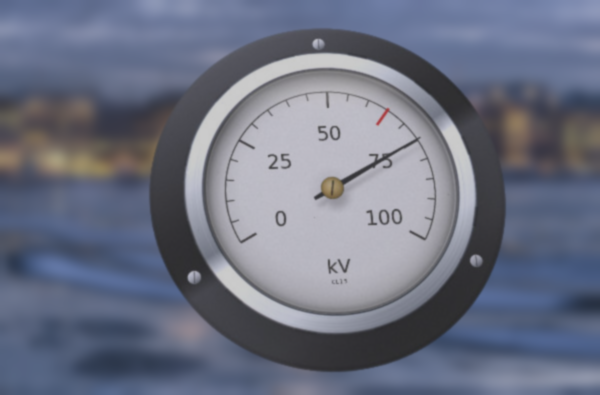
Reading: 75 kV
